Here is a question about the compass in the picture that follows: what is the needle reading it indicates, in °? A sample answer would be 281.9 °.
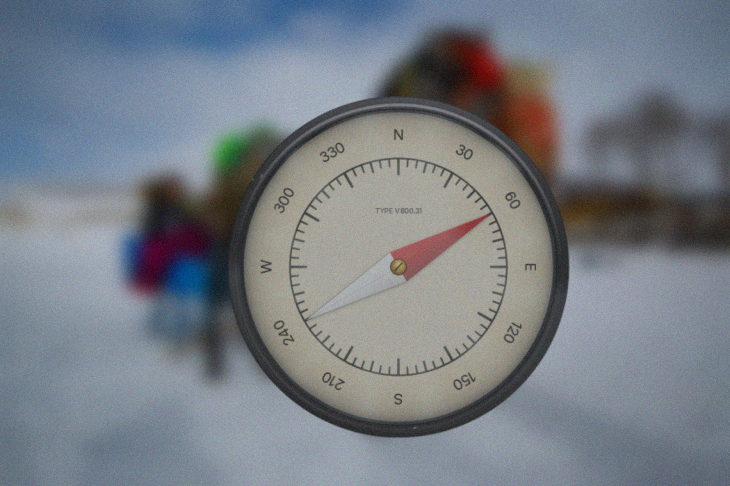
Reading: 60 °
